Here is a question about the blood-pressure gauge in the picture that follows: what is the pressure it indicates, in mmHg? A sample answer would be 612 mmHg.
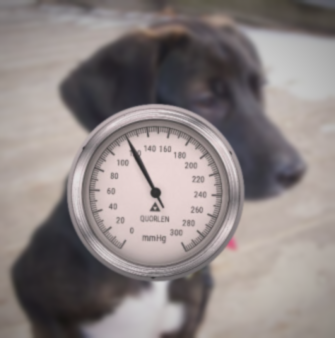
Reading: 120 mmHg
